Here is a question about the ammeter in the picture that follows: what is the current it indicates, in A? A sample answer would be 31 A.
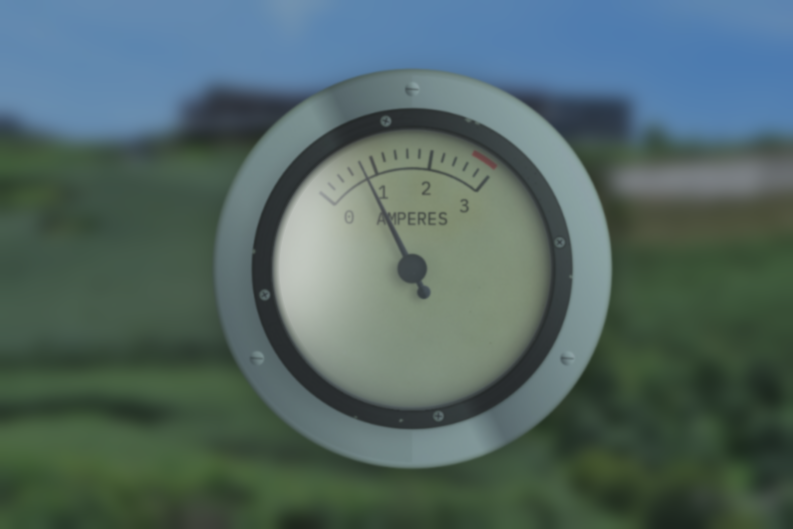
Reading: 0.8 A
